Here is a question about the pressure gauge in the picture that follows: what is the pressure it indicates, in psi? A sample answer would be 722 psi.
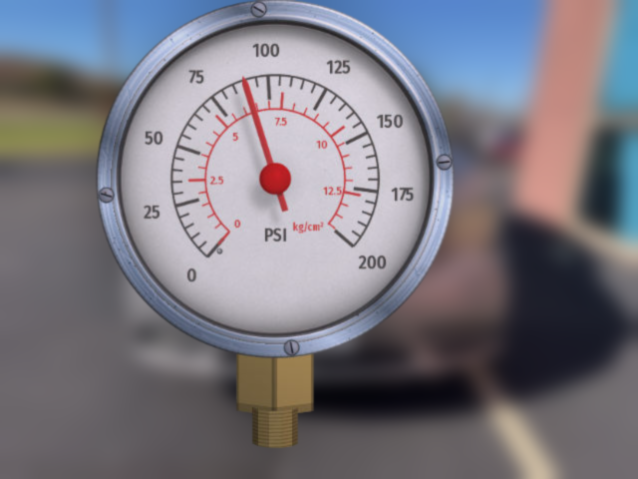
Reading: 90 psi
